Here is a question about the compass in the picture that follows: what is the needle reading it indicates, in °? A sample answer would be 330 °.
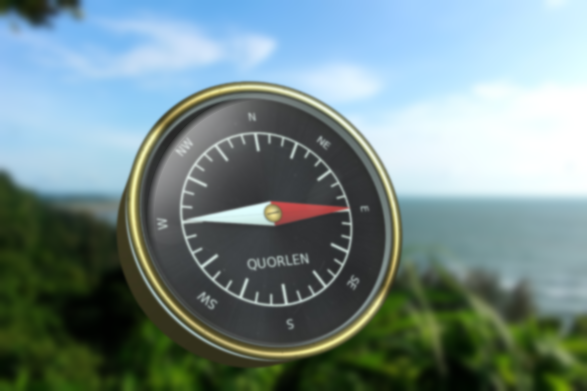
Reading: 90 °
